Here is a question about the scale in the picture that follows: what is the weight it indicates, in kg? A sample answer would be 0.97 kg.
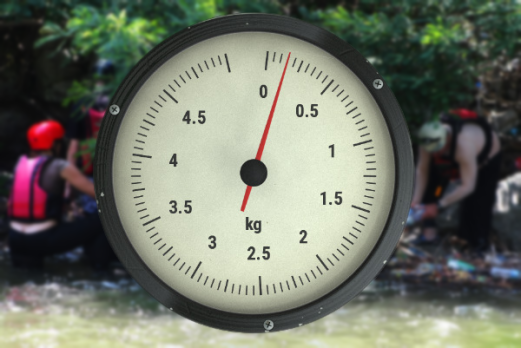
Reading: 0.15 kg
